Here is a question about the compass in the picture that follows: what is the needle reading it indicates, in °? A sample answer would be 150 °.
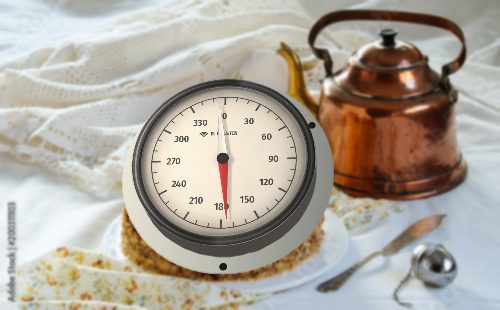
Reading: 175 °
